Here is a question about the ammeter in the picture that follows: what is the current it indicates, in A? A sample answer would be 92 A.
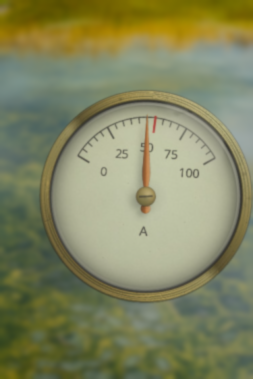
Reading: 50 A
